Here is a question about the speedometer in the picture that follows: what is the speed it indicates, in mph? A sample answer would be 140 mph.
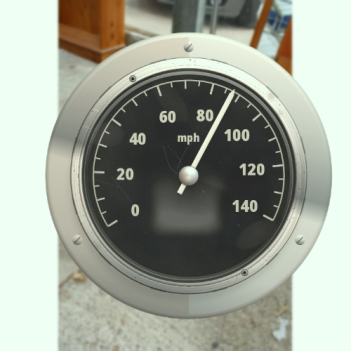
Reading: 87.5 mph
